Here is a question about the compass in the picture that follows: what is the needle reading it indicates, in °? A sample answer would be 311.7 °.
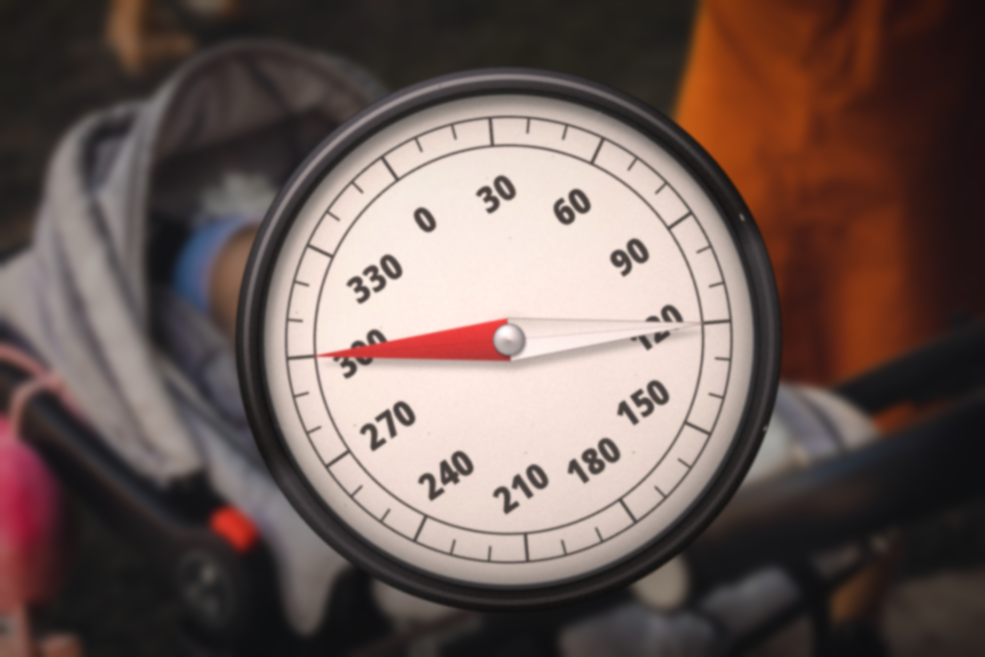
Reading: 300 °
